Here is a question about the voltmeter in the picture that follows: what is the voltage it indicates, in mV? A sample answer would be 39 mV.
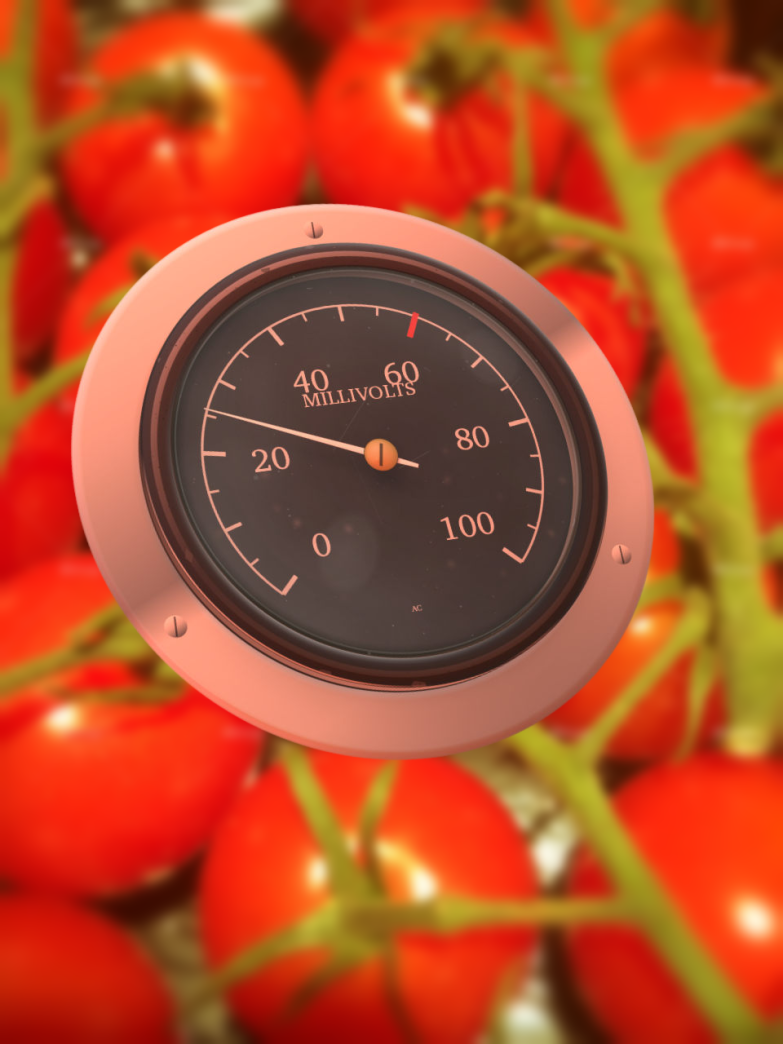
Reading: 25 mV
